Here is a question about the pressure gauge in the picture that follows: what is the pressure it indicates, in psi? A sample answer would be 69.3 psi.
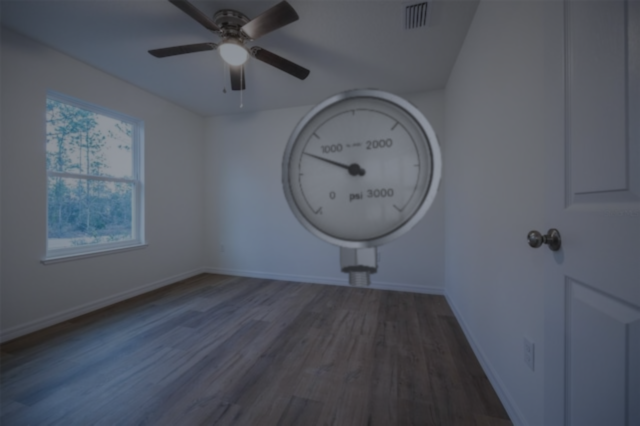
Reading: 750 psi
